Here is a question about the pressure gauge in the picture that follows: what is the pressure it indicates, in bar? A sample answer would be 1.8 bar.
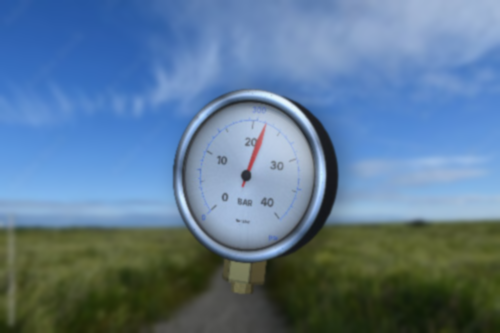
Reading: 22.5 bar
